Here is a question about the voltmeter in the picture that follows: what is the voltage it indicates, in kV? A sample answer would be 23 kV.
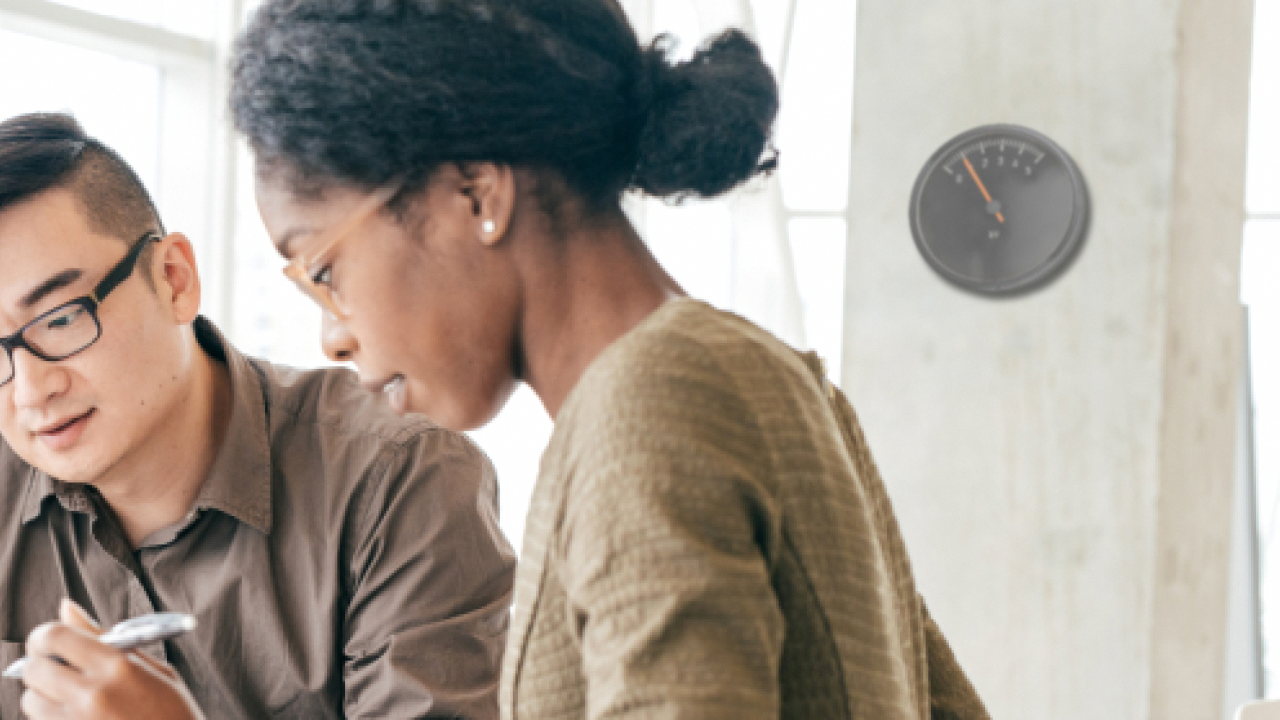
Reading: 1 kV
